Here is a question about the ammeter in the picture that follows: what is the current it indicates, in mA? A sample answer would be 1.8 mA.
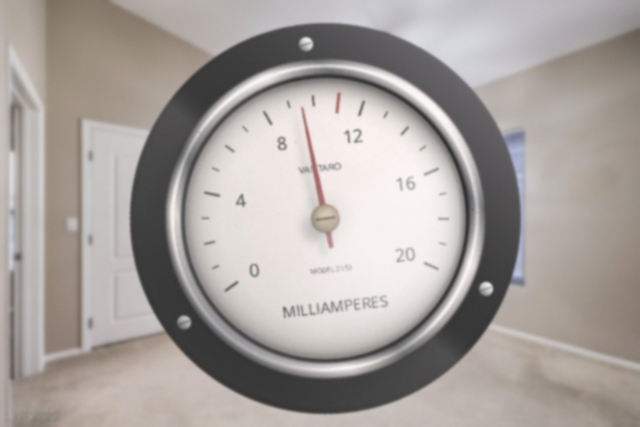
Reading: 9.5 mA
